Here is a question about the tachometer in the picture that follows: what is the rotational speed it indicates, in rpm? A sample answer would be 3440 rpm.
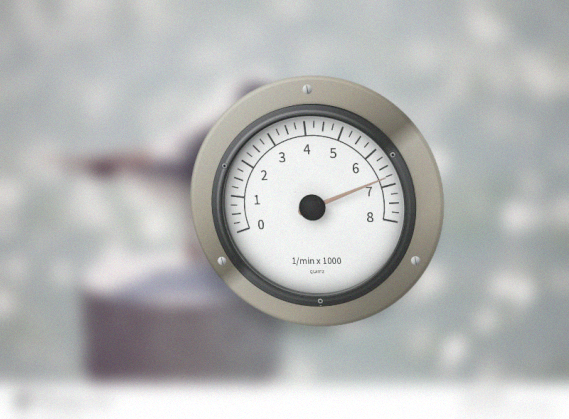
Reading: 6750 rpm
